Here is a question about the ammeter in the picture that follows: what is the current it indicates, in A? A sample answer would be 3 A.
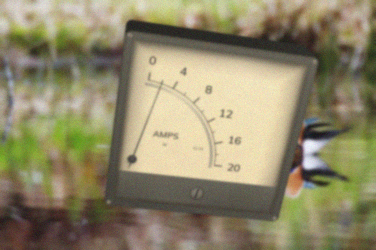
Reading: 2 A
